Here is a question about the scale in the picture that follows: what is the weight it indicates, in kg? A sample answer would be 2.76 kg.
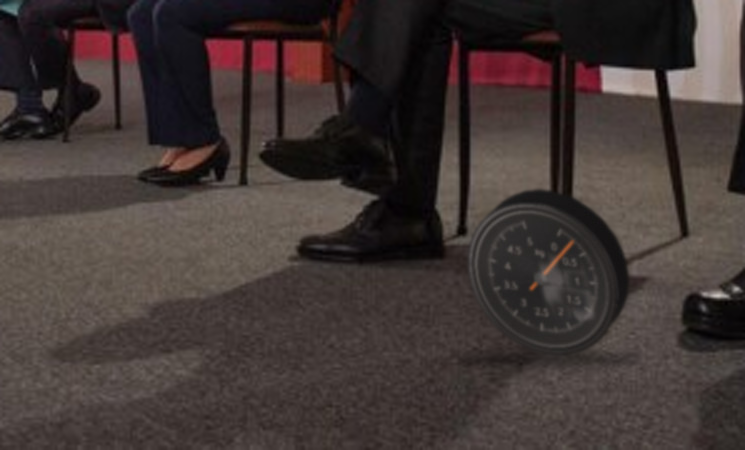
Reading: 0.25 kg
